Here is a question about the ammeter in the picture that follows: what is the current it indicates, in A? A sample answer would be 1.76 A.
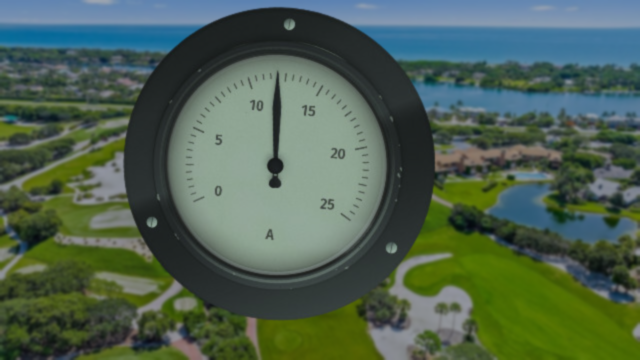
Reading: 12 A
